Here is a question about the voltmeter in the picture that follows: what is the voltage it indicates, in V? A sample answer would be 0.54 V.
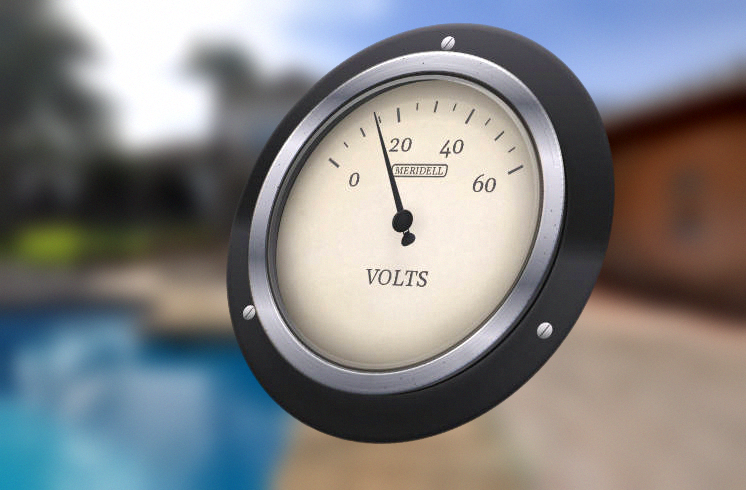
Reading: 15 V
